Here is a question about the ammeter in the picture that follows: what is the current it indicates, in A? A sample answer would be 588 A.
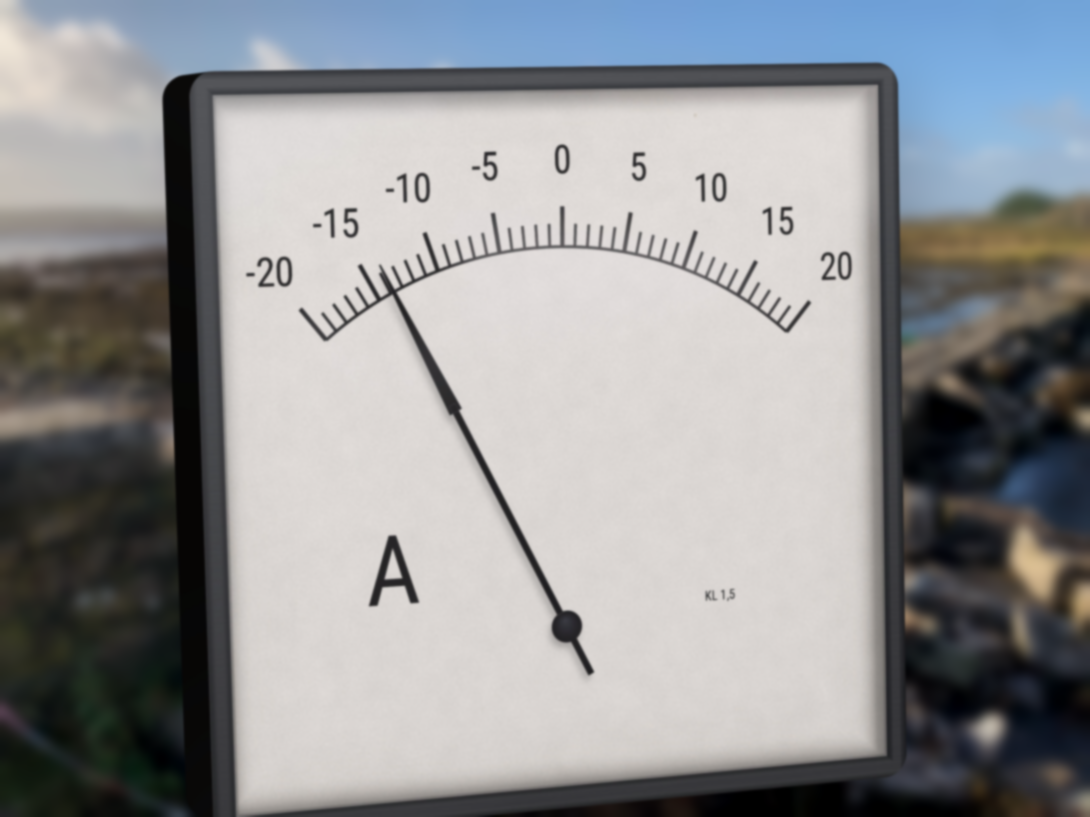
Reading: -14 A
